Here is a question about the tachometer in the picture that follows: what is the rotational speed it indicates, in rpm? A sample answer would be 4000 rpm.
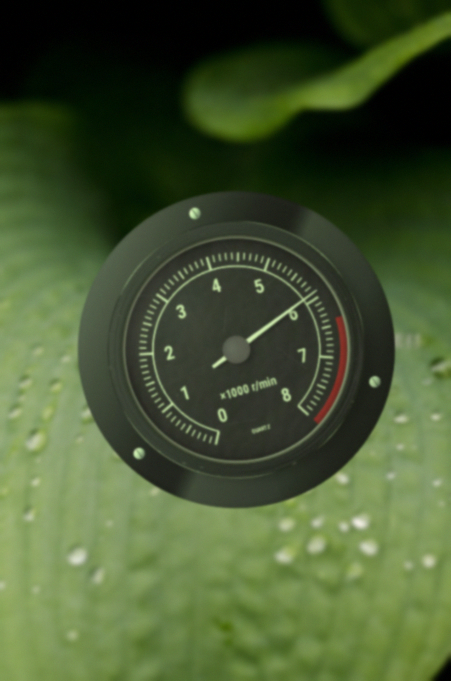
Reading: 5900 rpm
